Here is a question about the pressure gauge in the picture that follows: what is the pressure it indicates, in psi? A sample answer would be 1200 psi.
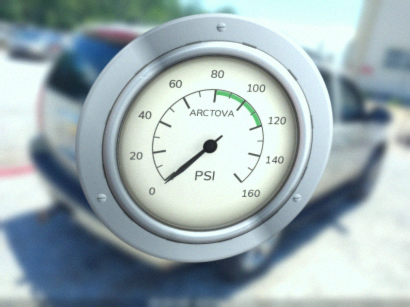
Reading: 0 psi
